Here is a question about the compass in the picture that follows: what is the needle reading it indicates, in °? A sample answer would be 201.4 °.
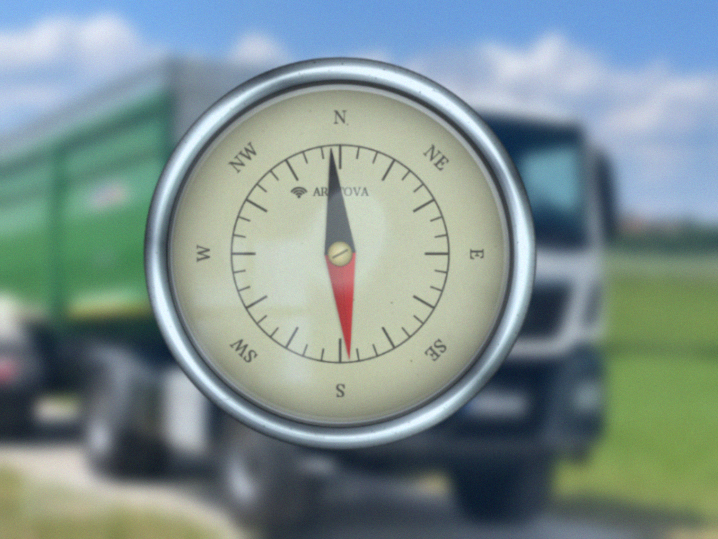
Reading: 175 °
